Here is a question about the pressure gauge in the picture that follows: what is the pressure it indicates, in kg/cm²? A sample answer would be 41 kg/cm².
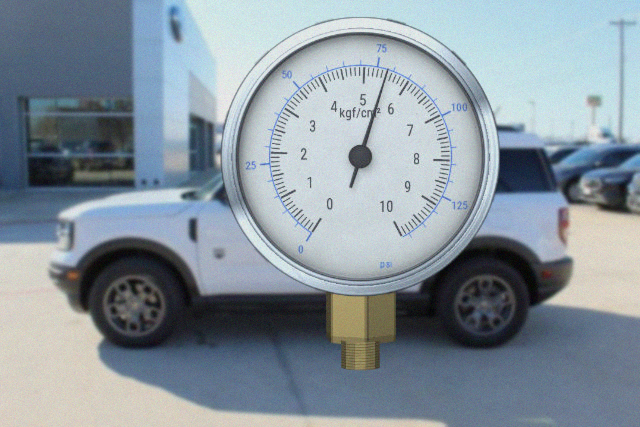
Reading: 5.5 kg/cm²
